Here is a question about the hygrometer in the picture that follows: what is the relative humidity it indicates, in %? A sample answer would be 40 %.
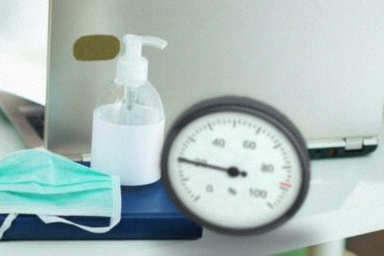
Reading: 20 %
